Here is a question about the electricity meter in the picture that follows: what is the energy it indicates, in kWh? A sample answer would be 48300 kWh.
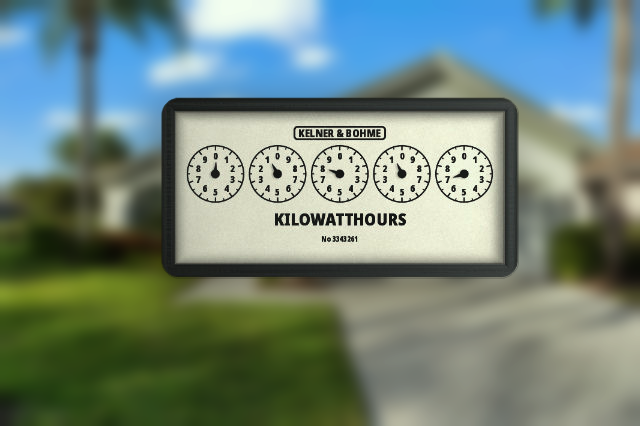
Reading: 807 kWh
